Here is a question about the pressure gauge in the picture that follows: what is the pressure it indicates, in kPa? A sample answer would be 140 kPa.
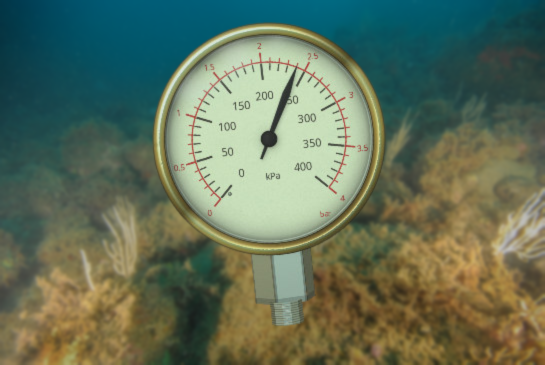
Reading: 240 kPa
